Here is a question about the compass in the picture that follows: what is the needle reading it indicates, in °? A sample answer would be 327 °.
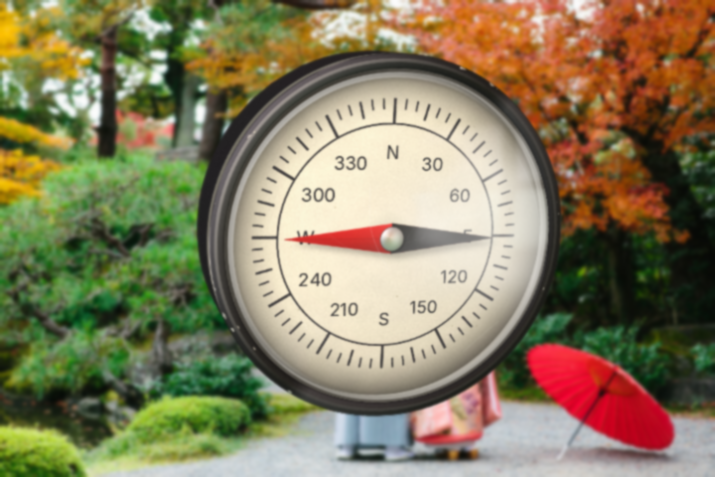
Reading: 270 °
